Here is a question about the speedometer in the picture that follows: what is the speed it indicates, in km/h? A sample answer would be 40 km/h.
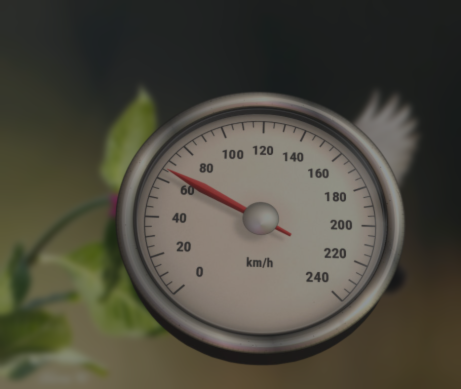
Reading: 65 km/h
